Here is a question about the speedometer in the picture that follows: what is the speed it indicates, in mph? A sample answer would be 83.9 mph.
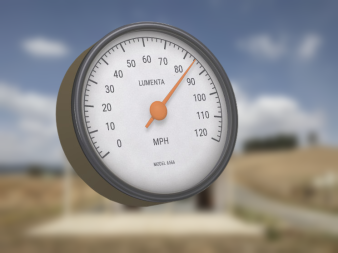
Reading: 84 mph
